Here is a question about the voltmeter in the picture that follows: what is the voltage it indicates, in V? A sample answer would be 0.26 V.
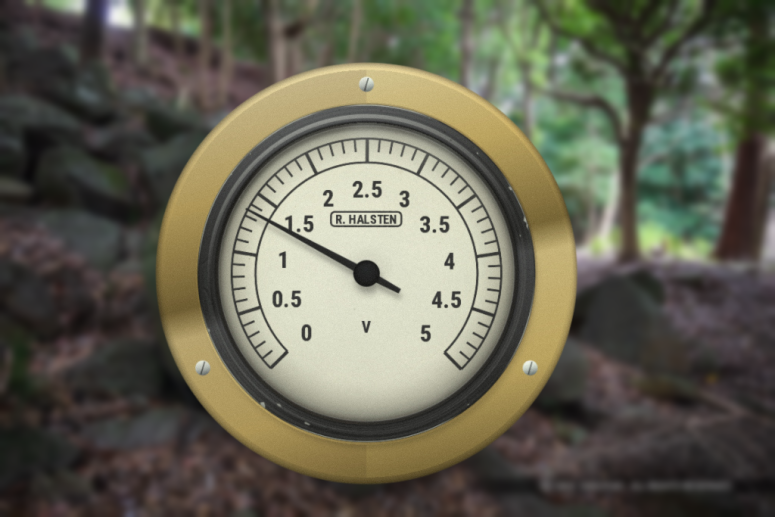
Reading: 1.35 V
